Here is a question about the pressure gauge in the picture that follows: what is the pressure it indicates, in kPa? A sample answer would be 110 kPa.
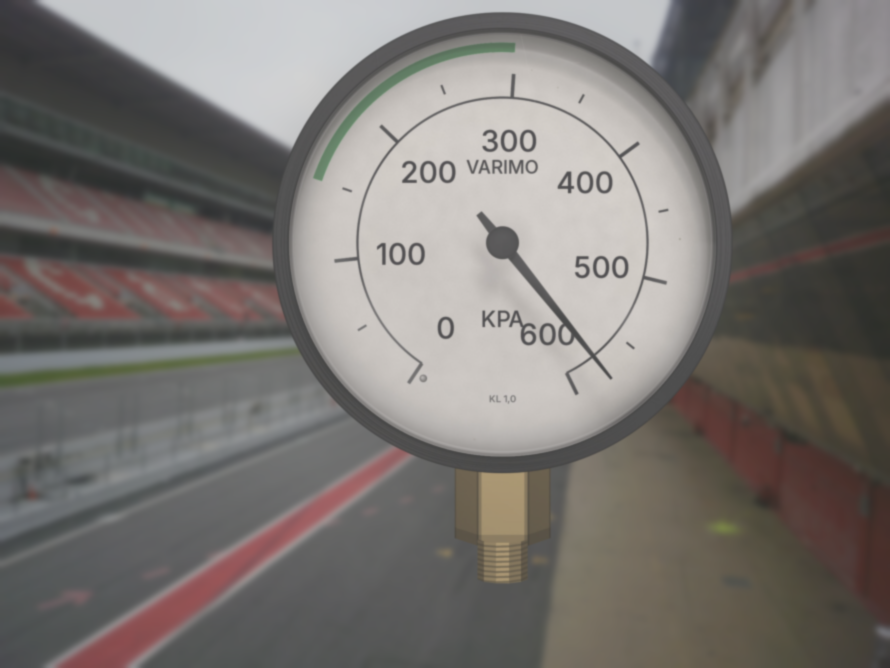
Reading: 575 kPa
